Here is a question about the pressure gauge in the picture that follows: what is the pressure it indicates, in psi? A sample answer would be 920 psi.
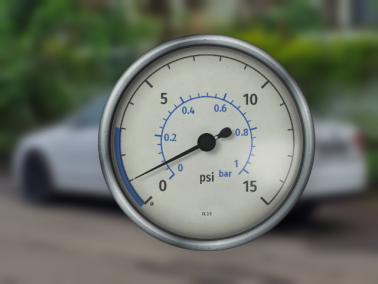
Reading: 1 psi
